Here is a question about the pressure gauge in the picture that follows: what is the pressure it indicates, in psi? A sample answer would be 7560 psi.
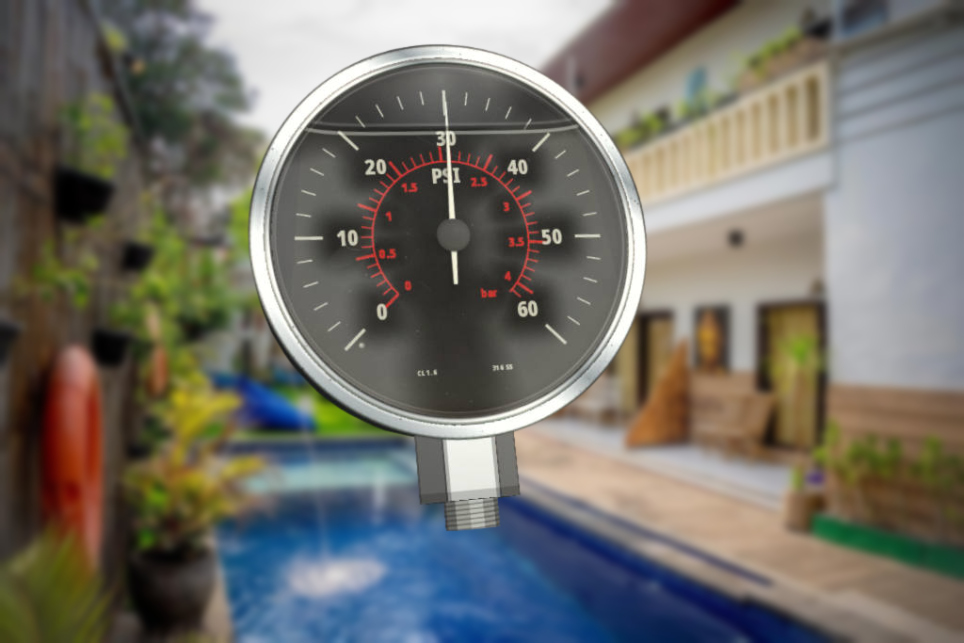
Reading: 30 psi
